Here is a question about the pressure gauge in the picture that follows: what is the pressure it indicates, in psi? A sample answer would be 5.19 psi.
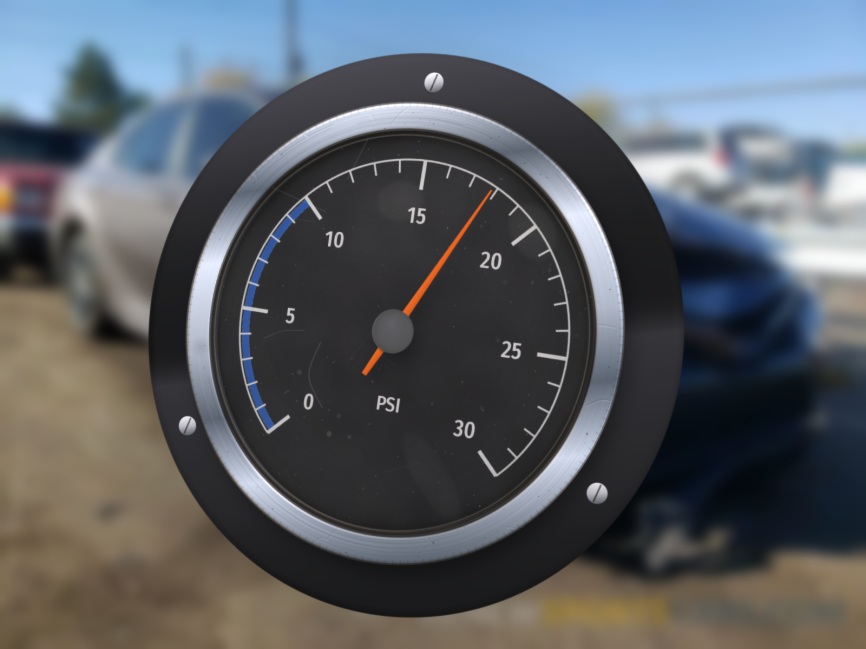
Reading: 18 psi
